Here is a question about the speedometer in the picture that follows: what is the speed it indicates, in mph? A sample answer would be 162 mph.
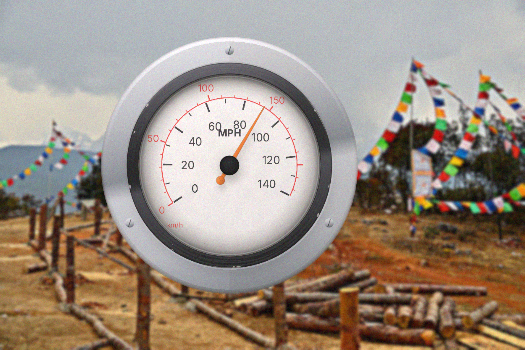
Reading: 90 mph
